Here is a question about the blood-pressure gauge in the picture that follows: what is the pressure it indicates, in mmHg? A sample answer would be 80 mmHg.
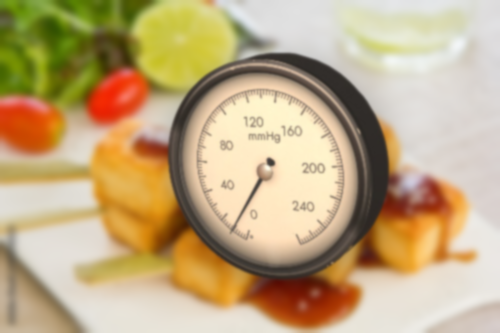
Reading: 10 mmHg
